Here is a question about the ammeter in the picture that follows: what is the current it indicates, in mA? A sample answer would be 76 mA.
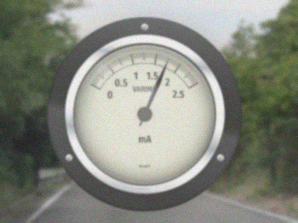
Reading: 1.75 mA
